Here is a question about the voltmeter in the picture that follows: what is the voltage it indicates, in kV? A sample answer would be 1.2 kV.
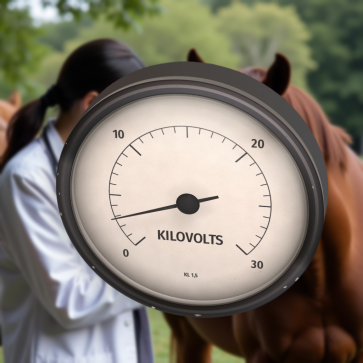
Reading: 3 kV
